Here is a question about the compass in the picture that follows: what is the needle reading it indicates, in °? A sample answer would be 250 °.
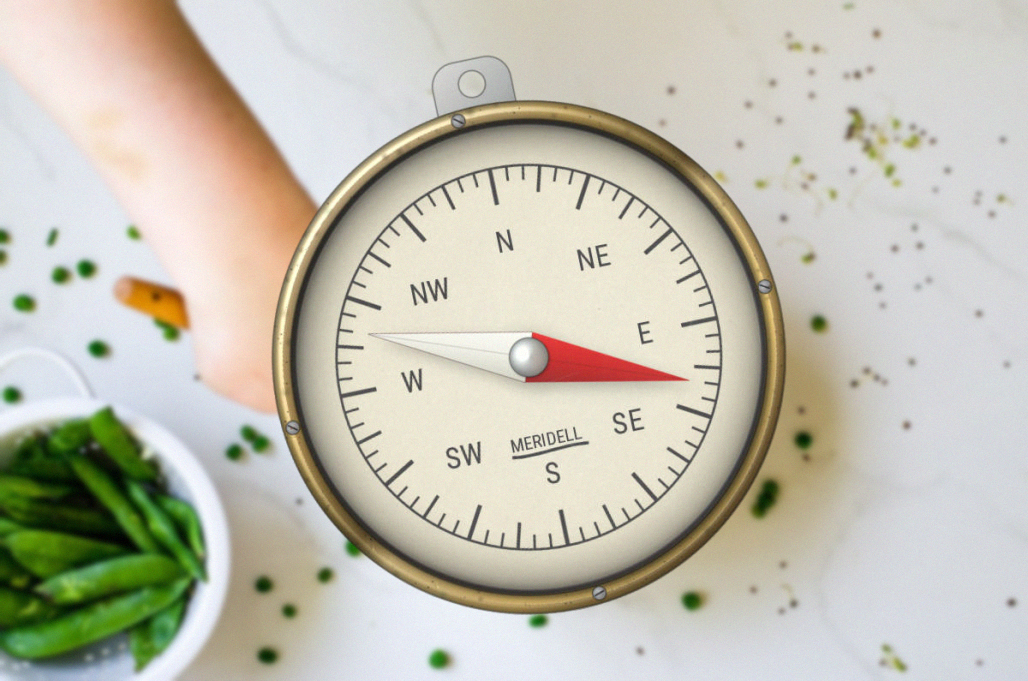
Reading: 110 °
